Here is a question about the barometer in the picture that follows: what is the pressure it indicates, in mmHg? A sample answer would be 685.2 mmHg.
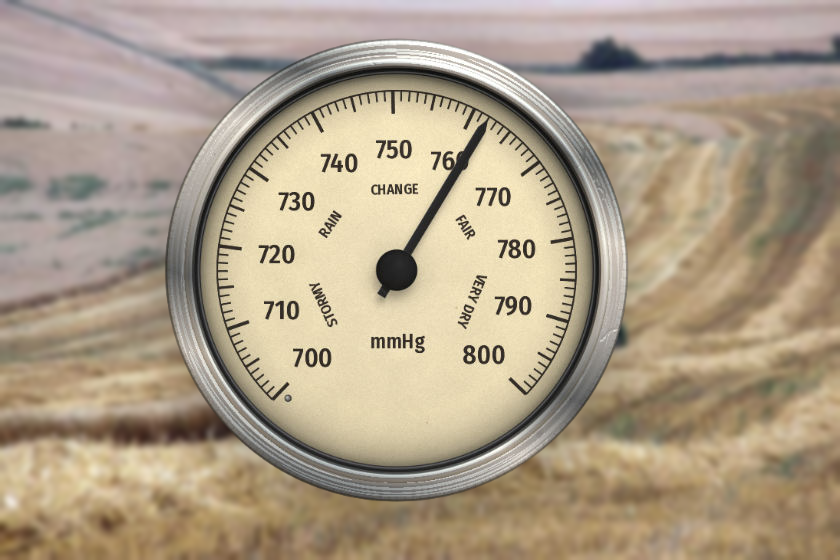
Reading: 762 mmHg
